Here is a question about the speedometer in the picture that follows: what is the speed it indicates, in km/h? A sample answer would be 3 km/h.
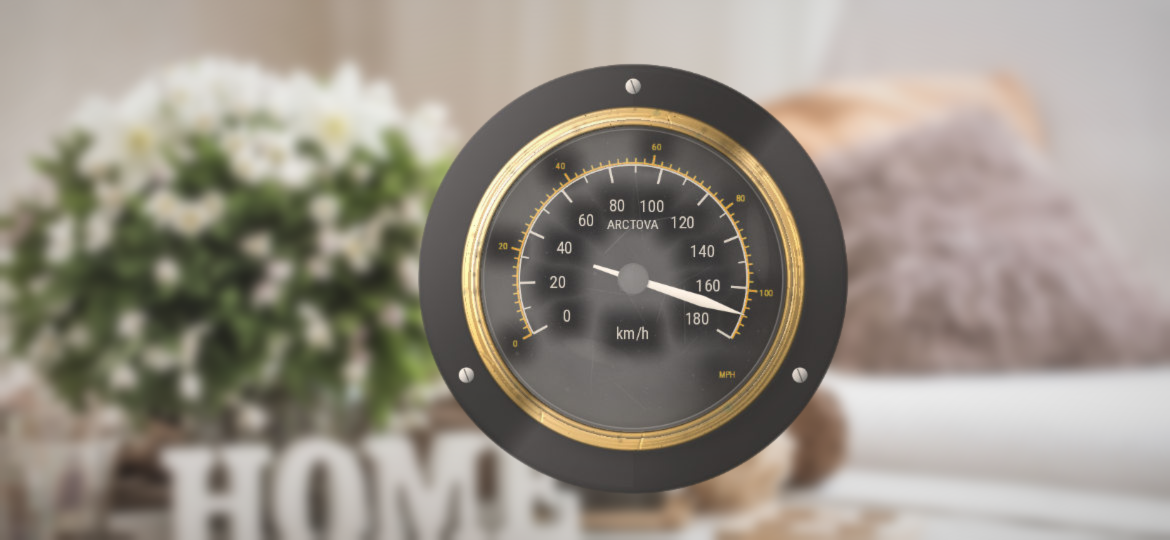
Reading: 170 km/h
